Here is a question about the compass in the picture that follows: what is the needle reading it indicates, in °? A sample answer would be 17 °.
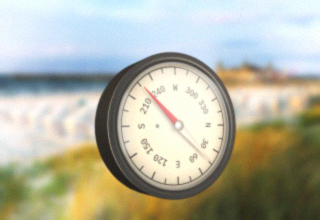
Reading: 225 °
